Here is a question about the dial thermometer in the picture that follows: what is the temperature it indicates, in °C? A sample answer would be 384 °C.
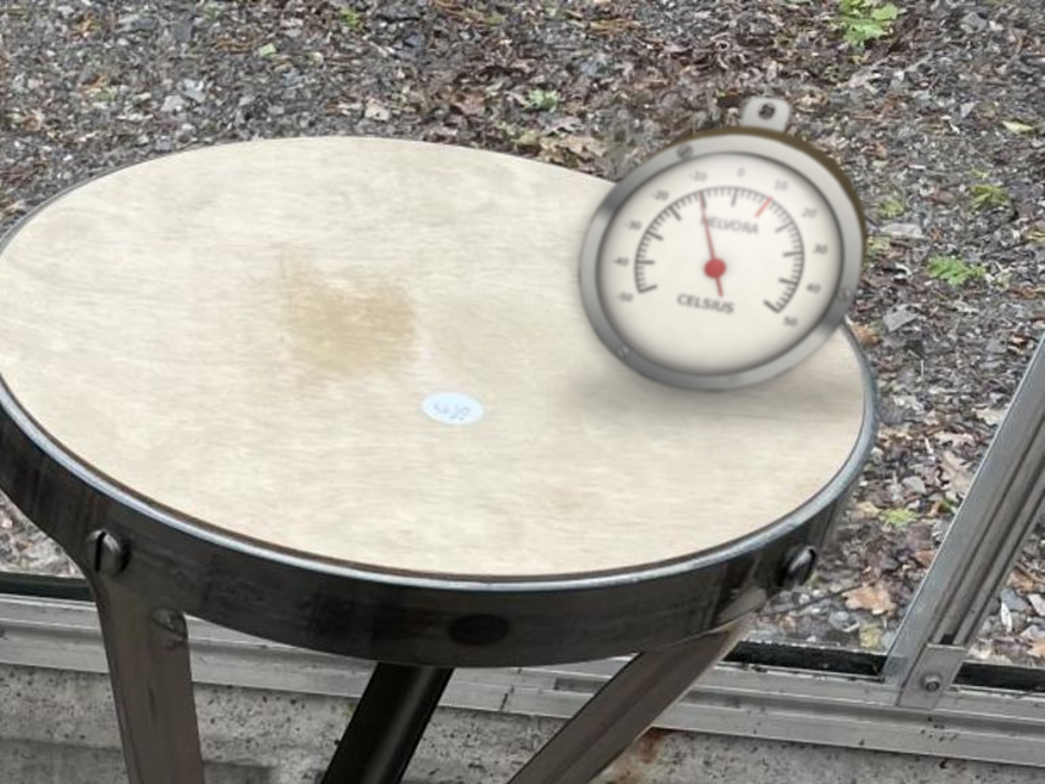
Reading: -10 °C
